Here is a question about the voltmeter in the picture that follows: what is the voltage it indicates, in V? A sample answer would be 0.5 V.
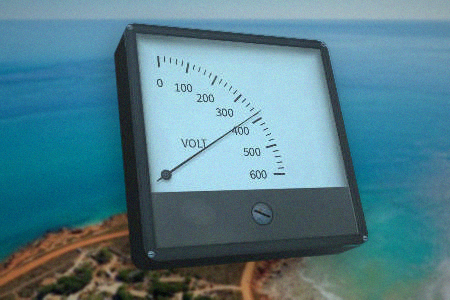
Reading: 380 V
